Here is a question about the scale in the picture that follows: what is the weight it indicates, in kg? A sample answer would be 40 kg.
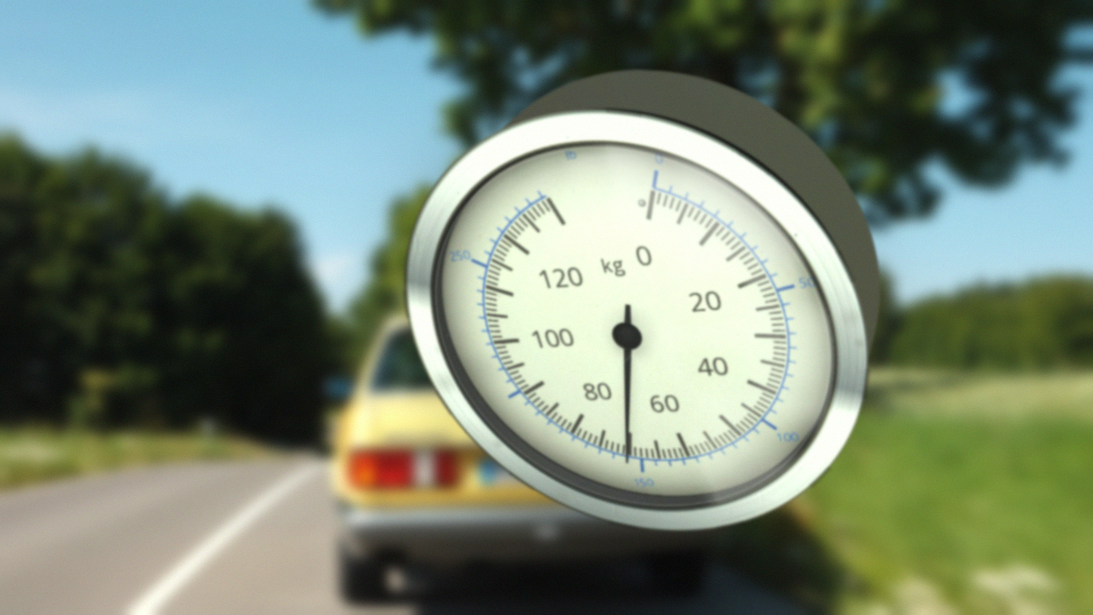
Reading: 70 kg
